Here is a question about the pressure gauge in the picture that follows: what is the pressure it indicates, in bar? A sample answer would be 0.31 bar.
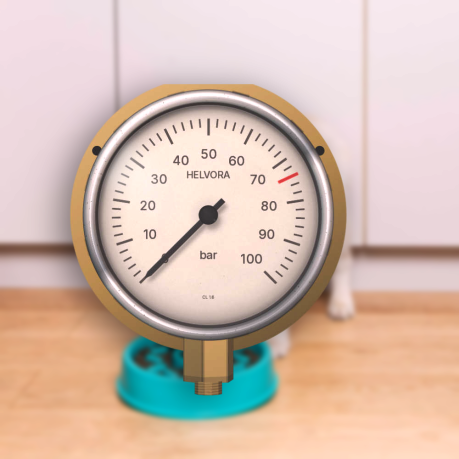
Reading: 0 bar
